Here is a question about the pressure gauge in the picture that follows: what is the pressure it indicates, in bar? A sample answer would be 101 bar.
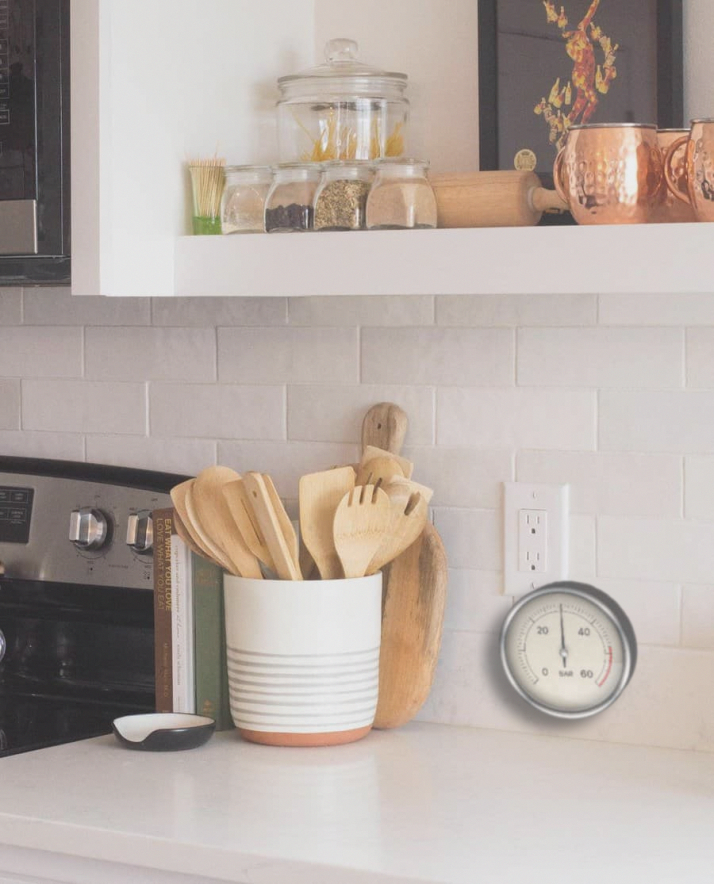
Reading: 30 bar
